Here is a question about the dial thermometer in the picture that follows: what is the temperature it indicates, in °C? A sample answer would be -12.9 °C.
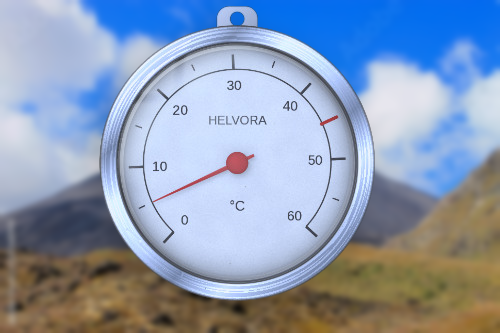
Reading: 5 °C
